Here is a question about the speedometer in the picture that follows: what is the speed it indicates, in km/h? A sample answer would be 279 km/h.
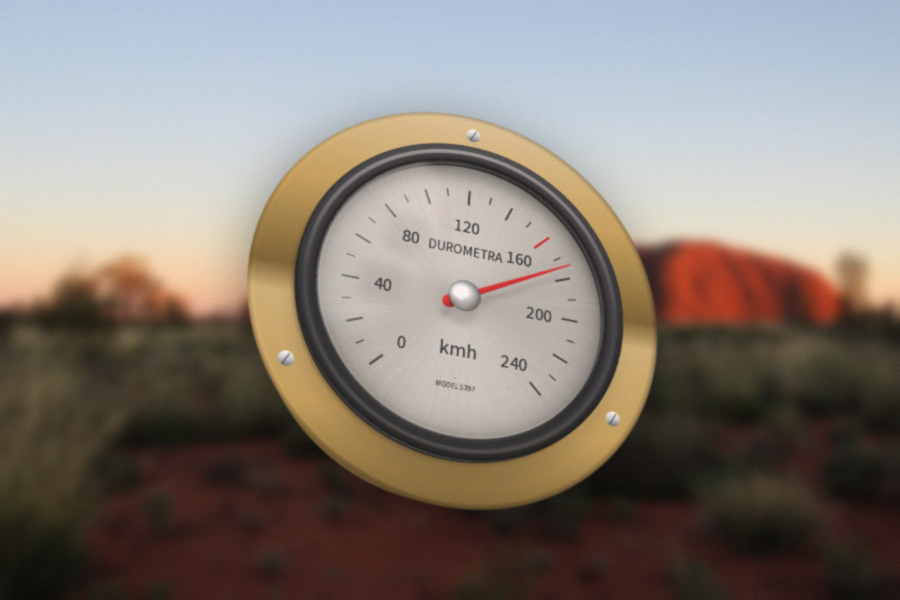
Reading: 175 km/h
